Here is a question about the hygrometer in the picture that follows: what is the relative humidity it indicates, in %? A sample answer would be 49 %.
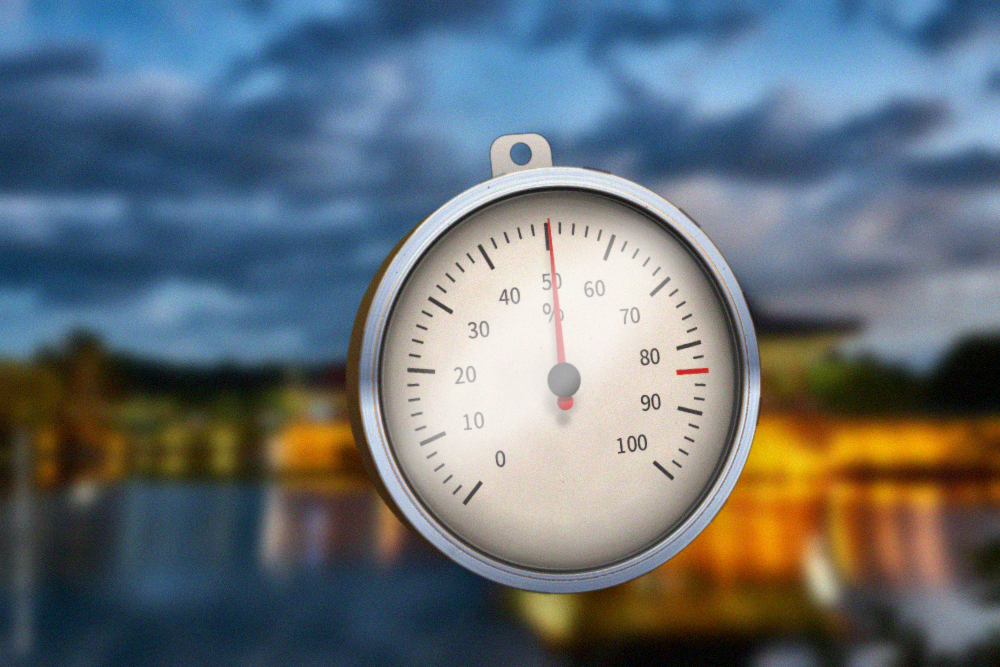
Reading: 50 %
